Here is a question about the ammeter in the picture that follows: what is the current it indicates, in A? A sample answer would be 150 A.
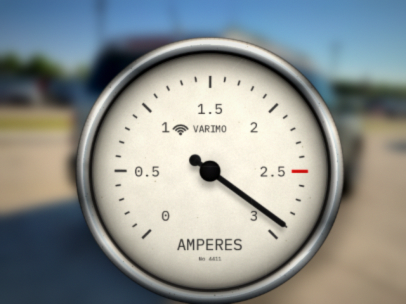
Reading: 2.9 A
